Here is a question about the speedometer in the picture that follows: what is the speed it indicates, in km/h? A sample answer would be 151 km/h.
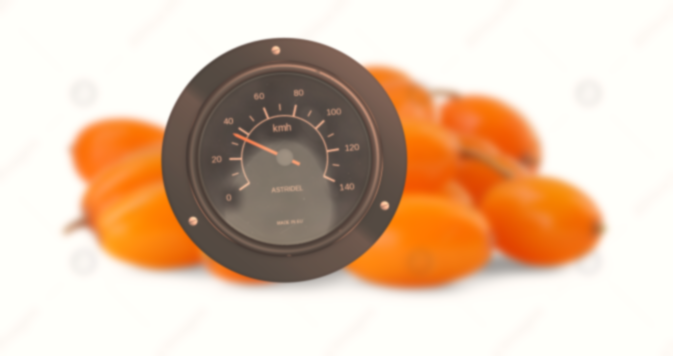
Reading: 35 km/h
